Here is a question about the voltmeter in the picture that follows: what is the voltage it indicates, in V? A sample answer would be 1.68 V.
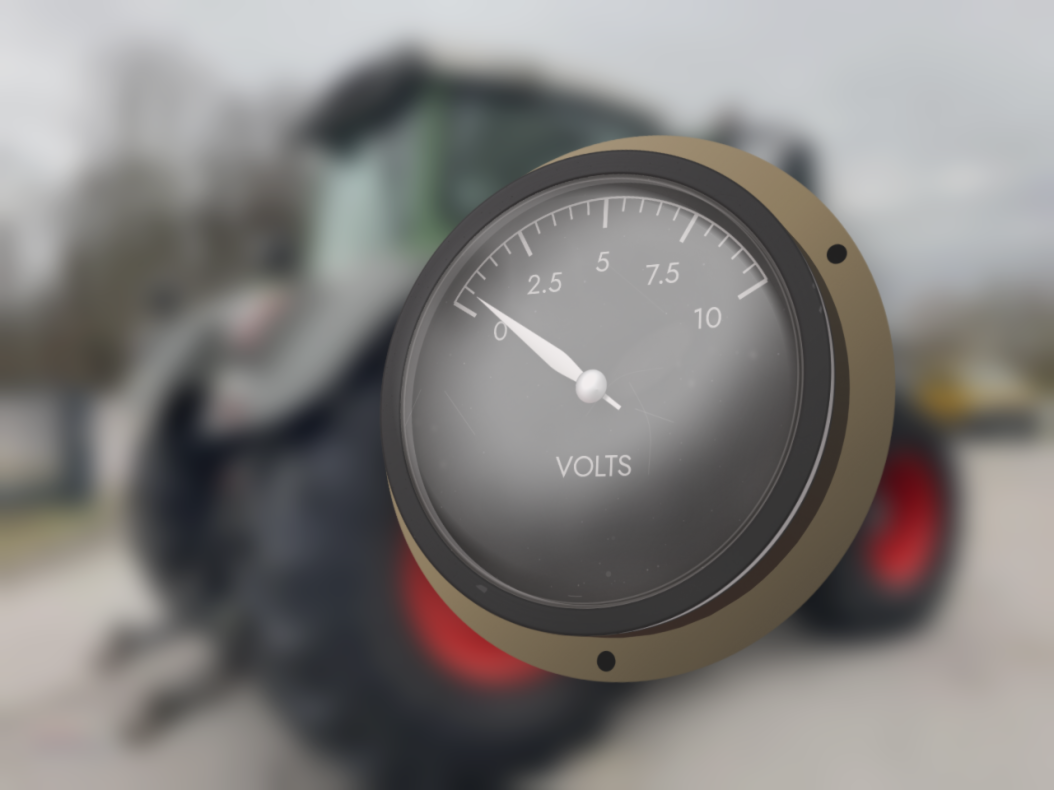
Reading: 0.5 V
